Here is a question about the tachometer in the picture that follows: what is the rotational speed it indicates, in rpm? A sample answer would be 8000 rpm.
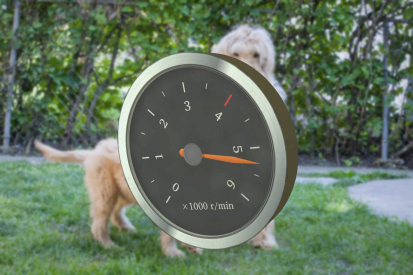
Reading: 5250 rpm
